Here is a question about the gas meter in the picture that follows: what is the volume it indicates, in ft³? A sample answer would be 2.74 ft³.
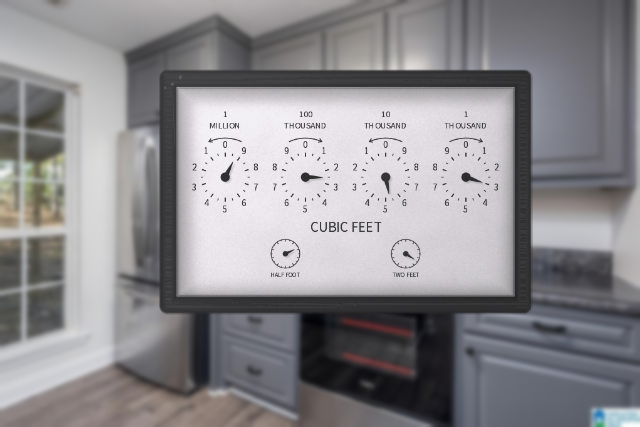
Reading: 925300 ft³
